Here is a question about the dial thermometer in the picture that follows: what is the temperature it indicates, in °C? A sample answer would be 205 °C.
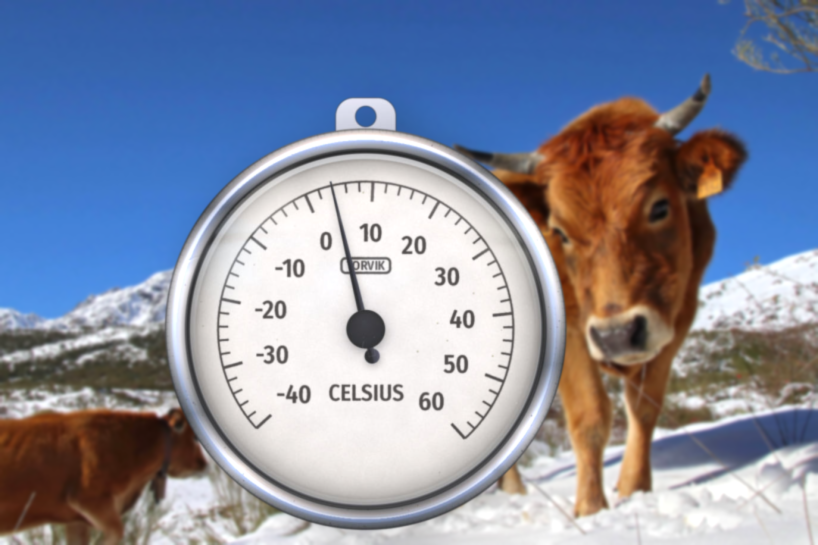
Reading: 4 °C
